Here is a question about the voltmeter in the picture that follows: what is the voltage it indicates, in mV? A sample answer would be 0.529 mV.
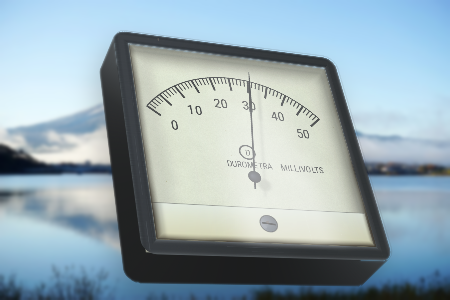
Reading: 30 mV
